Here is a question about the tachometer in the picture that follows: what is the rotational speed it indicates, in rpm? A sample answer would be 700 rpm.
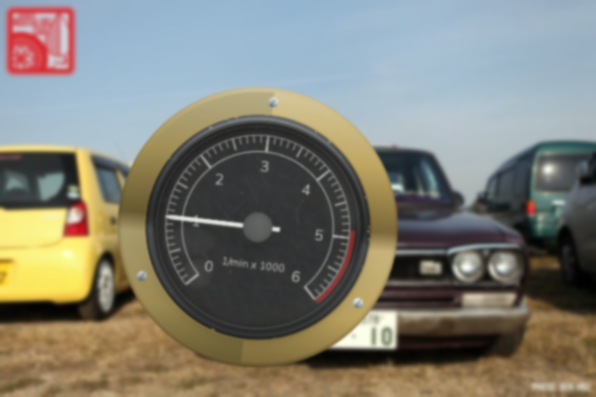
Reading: 1000 rpm
